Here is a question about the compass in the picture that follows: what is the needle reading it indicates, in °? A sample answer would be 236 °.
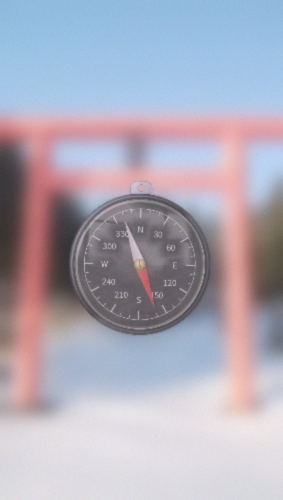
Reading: 160 °
